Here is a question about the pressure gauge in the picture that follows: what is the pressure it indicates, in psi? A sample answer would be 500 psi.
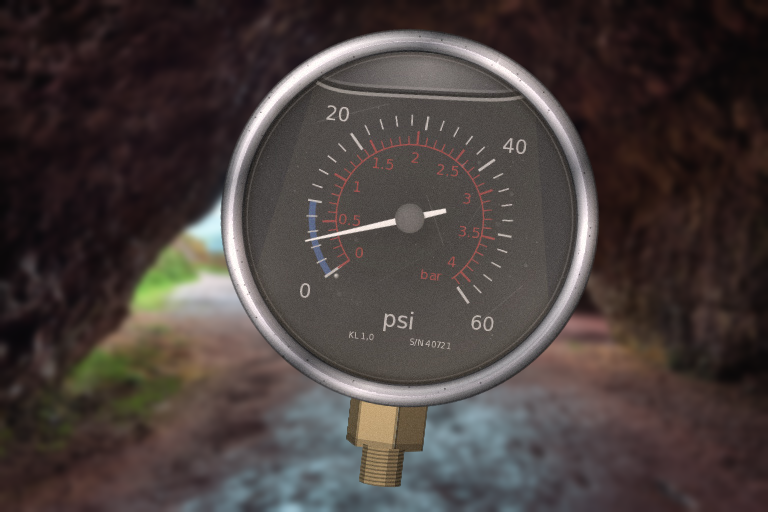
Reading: 5 psi
